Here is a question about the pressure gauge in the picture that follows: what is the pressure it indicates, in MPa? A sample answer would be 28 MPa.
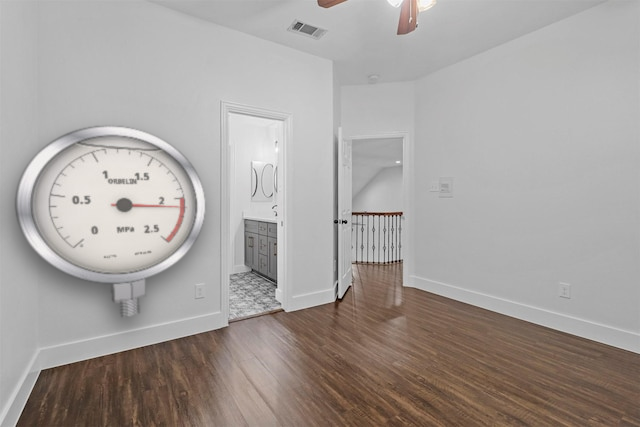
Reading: 2.1 MPa
